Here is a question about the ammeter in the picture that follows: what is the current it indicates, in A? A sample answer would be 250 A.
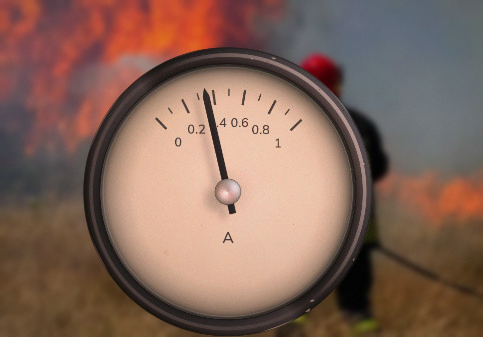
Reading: 0.35 A
